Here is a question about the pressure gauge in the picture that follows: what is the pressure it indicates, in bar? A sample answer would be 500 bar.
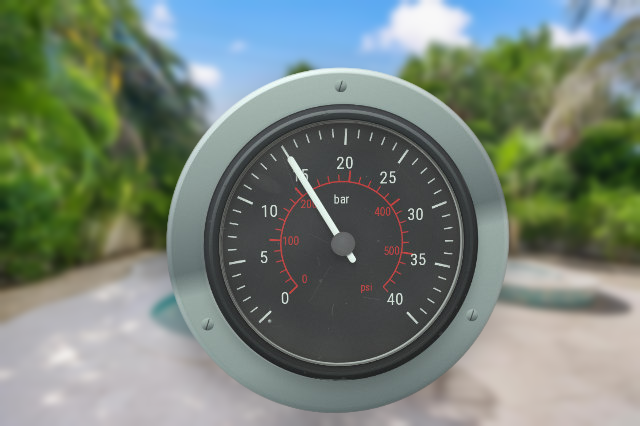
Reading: 15 bar
